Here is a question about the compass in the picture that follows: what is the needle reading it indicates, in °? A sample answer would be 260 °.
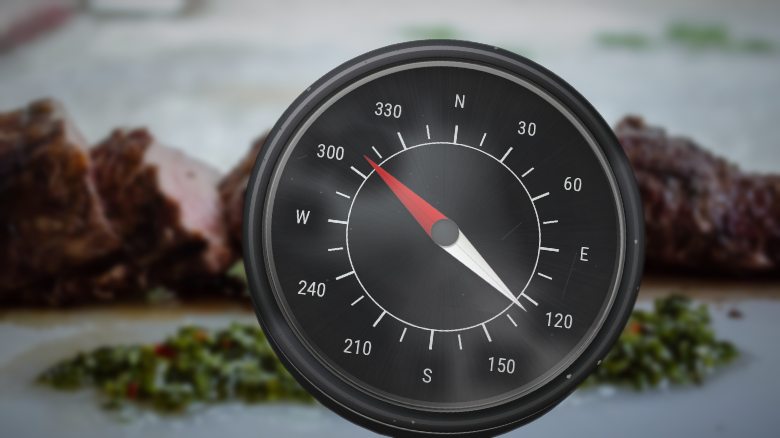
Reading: 307.5 °
